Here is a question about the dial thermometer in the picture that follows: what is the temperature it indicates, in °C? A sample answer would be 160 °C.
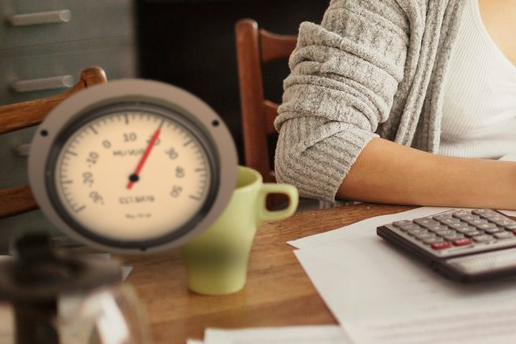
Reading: 20 °C
